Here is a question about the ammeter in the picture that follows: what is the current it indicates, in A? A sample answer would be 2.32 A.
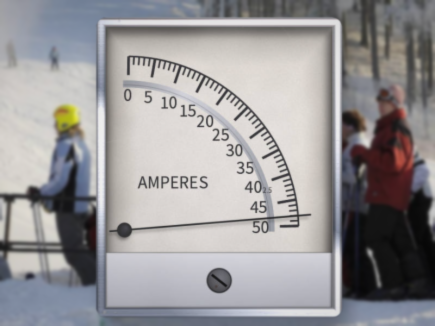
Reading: 48 A
